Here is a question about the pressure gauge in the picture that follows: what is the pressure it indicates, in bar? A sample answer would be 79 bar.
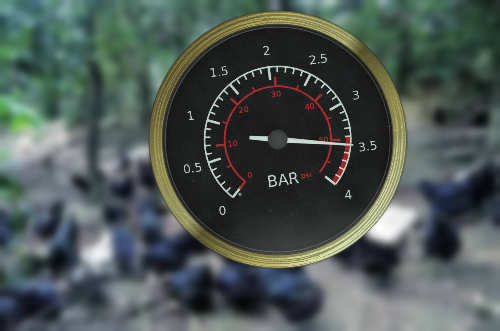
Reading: 3.5 bar
